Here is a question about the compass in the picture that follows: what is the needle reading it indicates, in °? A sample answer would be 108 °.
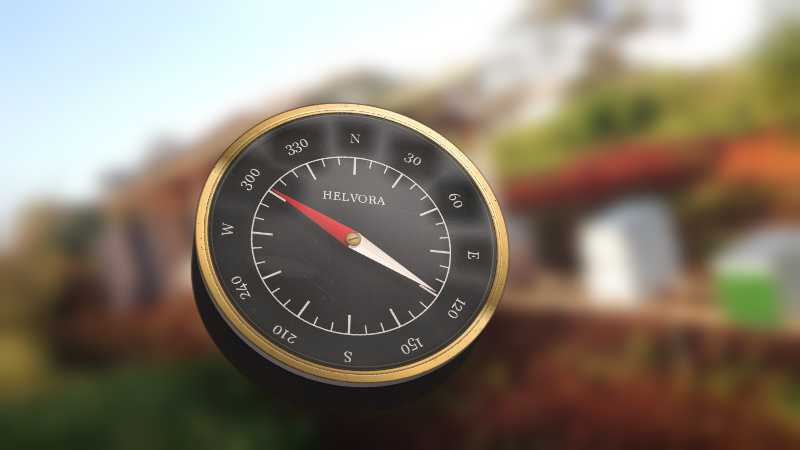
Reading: 300 °
